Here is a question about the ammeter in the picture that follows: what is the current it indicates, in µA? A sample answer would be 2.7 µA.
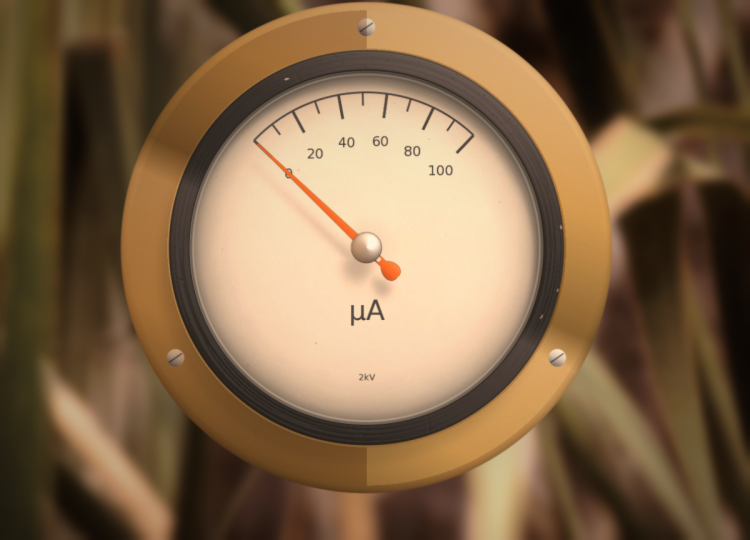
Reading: 0 µA
